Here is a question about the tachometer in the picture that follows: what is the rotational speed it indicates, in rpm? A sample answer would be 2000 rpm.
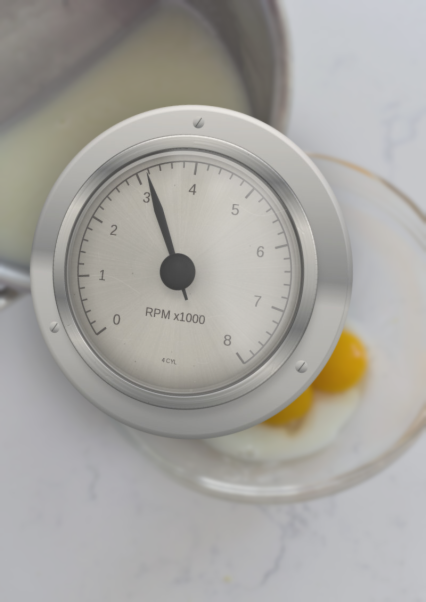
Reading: 3200 rpm
